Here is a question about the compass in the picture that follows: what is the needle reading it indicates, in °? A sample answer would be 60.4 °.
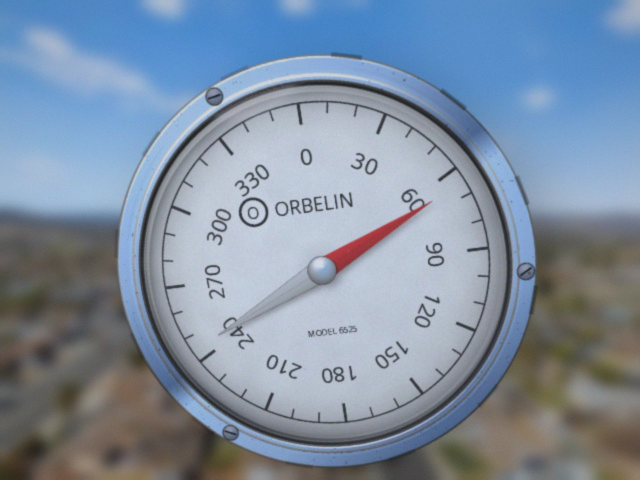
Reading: 65 °
